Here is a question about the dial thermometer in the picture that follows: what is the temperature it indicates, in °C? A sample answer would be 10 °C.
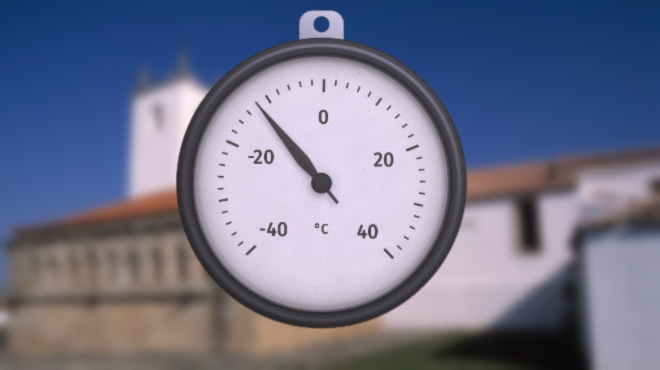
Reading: -12 °C
